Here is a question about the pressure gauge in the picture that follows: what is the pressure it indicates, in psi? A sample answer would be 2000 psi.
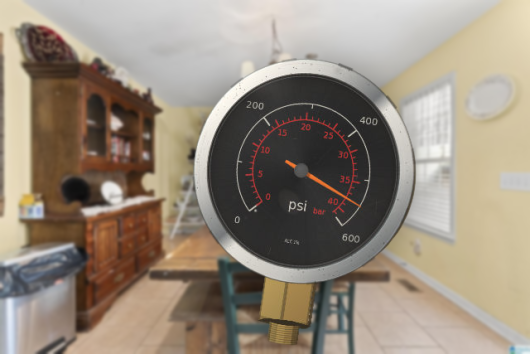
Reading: 550 psi
